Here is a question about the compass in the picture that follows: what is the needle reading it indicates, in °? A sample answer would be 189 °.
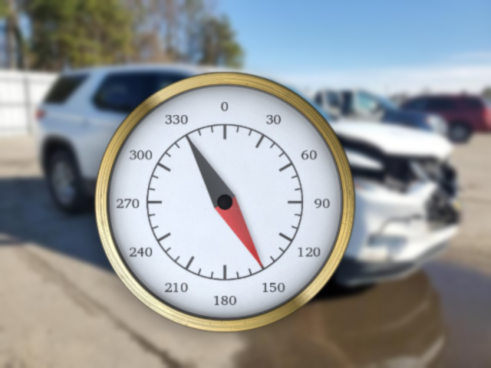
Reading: 150 °
